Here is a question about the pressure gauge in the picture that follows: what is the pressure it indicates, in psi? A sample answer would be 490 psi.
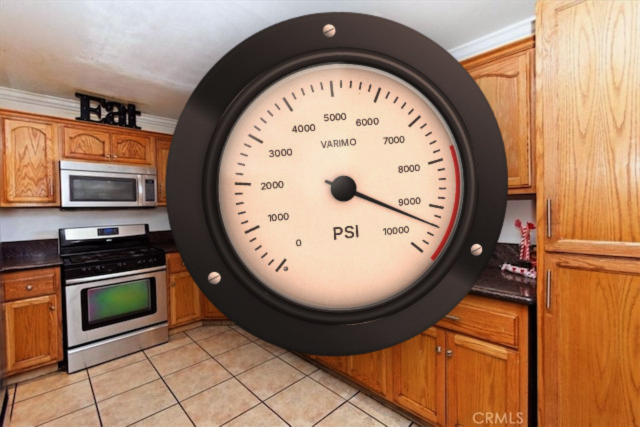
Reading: 9400 psi
